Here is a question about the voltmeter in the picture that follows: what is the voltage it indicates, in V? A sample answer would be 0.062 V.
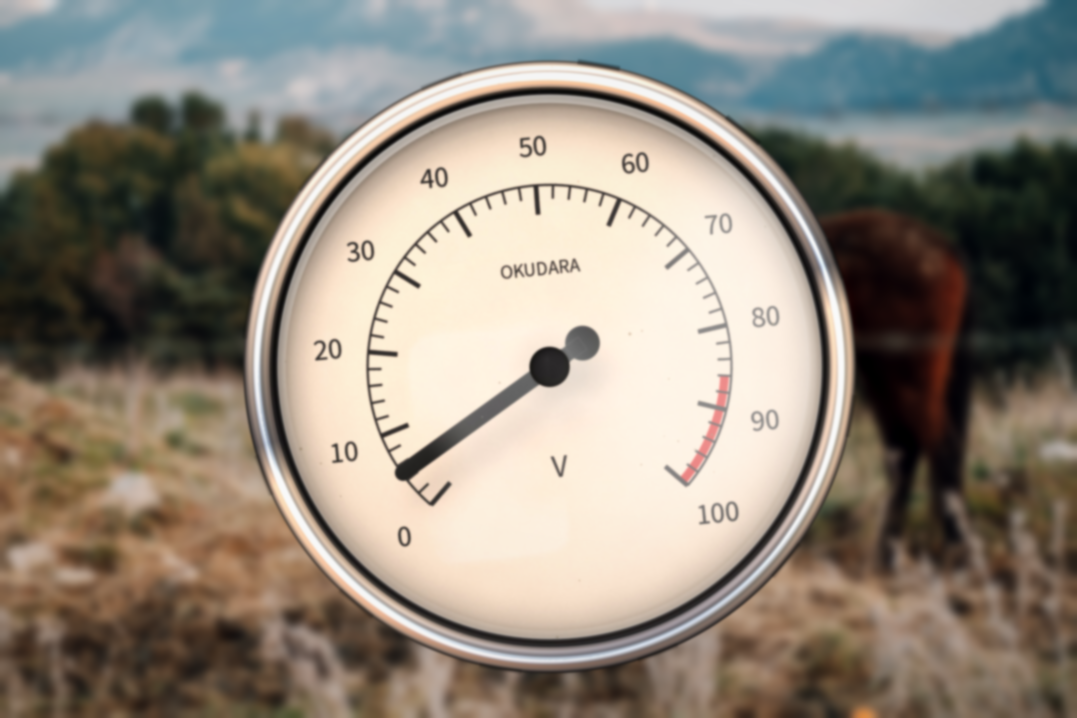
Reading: 5 V
